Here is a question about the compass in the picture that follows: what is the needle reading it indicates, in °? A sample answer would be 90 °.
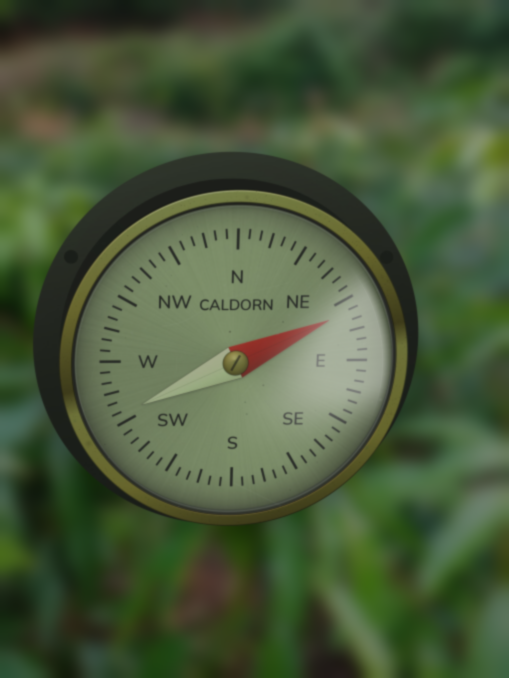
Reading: 65 °
